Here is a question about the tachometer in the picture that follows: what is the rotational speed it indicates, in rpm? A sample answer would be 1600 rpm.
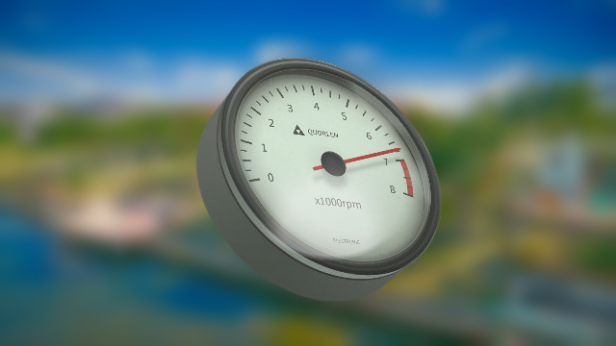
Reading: 6750 rpm
